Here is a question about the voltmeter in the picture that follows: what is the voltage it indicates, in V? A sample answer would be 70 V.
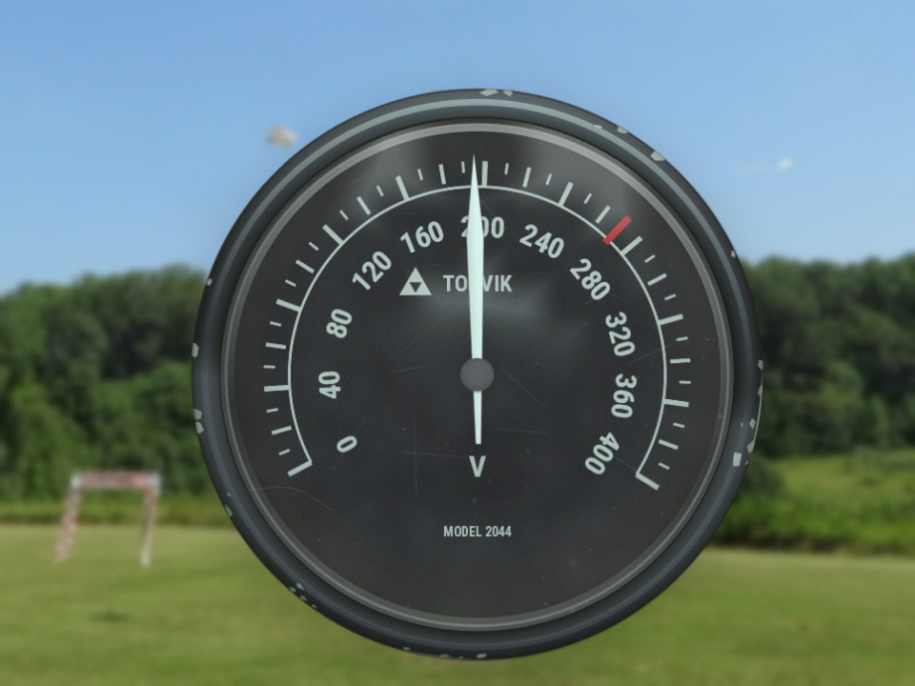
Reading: 195 V
